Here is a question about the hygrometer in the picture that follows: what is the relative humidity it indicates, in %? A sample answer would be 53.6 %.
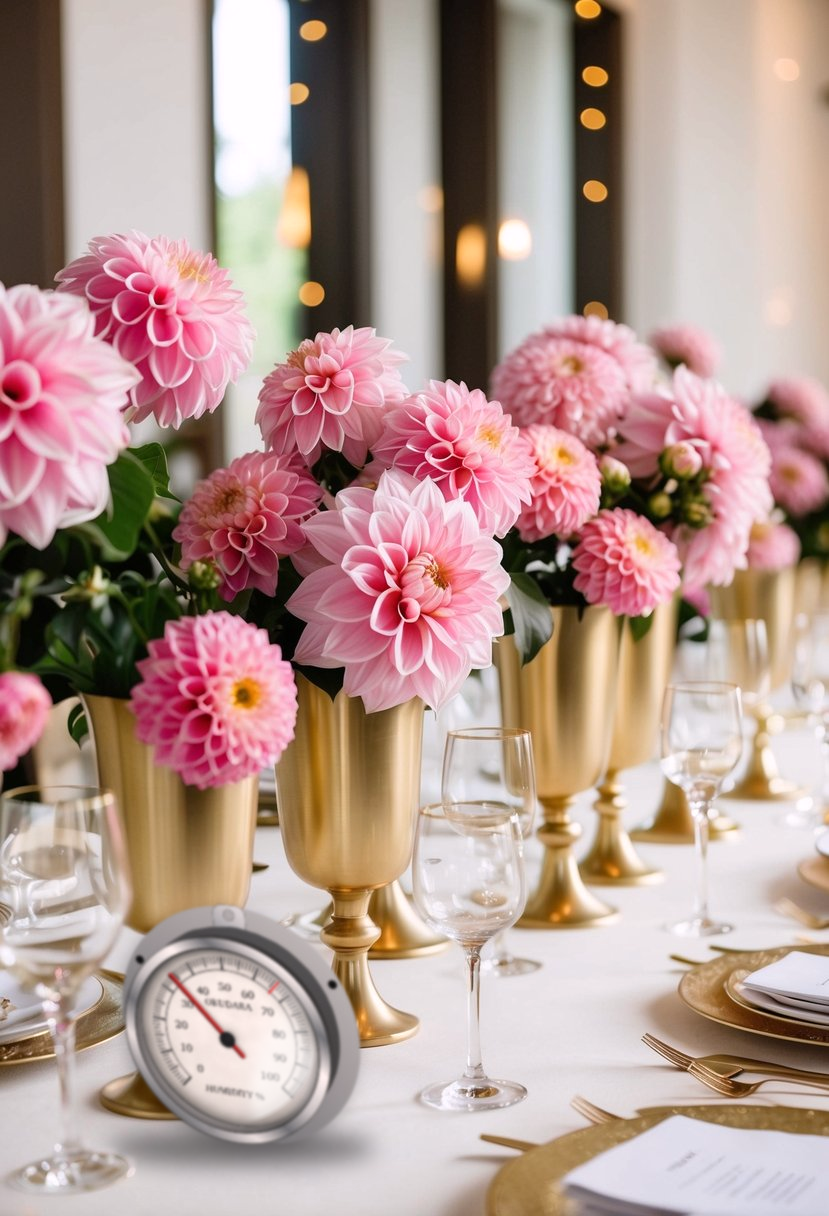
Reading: 35 %
